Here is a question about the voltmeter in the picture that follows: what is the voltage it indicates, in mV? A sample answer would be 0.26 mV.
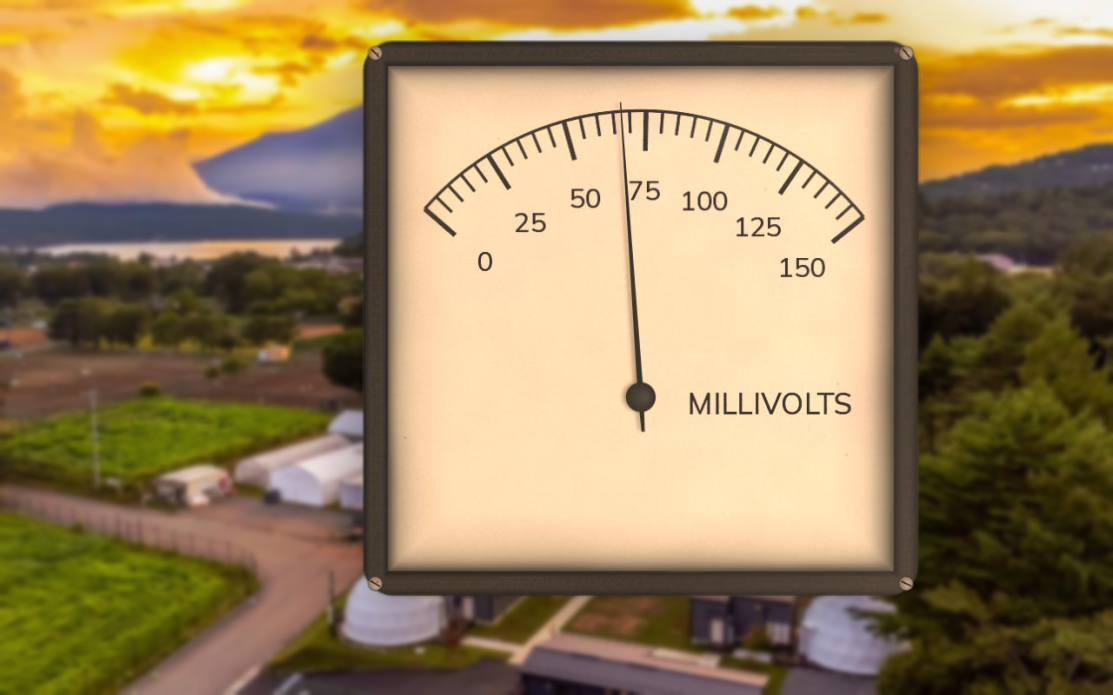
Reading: 67.5 mV
